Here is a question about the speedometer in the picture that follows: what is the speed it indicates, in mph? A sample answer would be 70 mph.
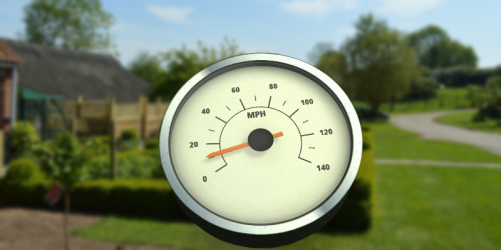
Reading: 10 mph
